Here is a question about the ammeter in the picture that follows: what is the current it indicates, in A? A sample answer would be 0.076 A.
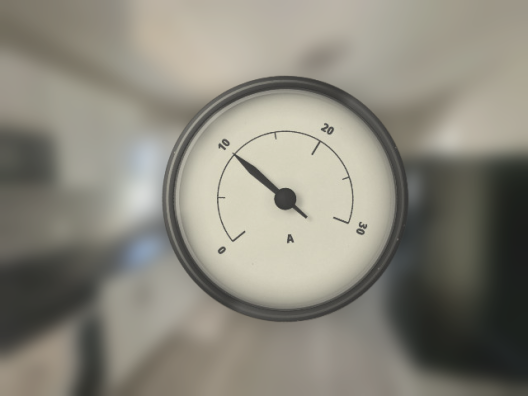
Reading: 10 A
